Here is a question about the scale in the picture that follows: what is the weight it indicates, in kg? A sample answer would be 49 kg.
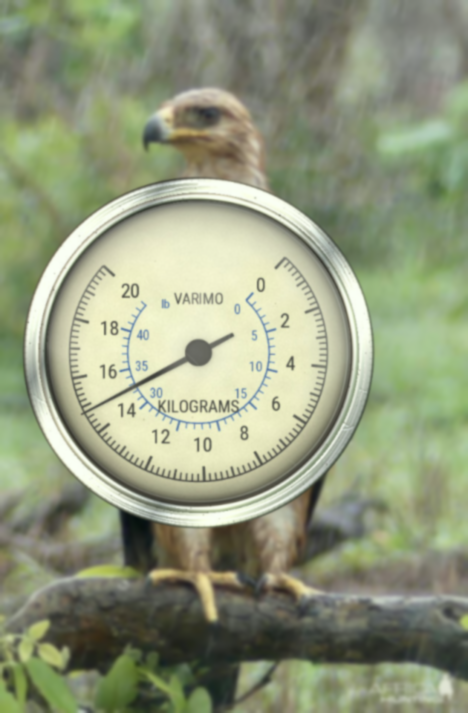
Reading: 14.8 kg
